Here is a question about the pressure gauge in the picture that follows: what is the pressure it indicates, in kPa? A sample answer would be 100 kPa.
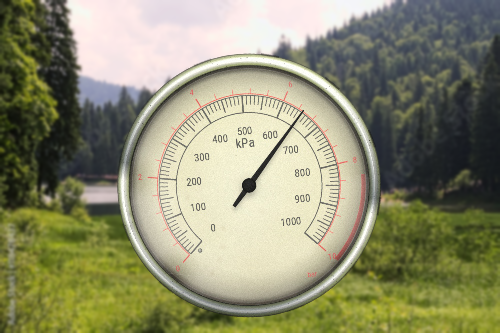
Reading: 650 kPa
